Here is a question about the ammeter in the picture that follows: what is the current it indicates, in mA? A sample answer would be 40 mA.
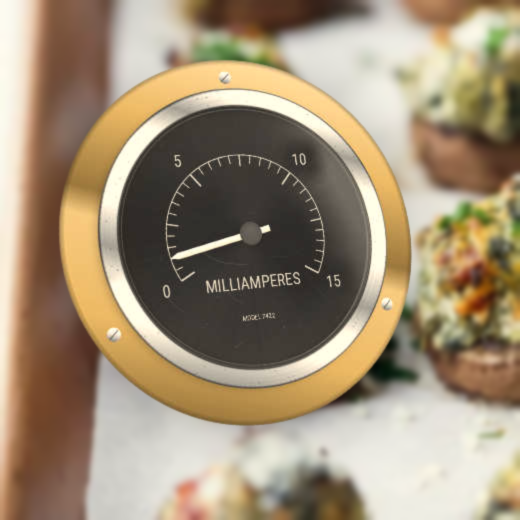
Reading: 1 mA
